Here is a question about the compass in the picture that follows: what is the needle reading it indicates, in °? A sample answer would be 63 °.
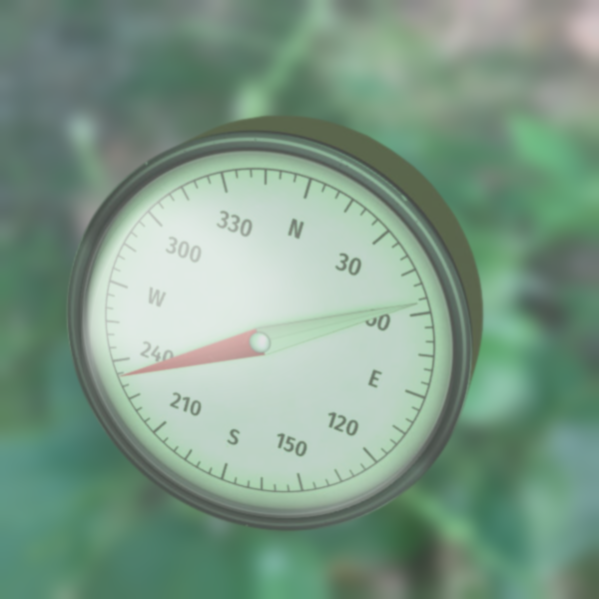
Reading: 235 °
